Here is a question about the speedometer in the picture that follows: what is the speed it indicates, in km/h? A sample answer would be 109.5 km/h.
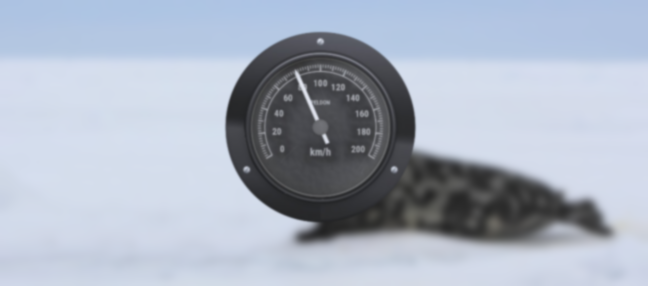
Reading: 80 km/h
